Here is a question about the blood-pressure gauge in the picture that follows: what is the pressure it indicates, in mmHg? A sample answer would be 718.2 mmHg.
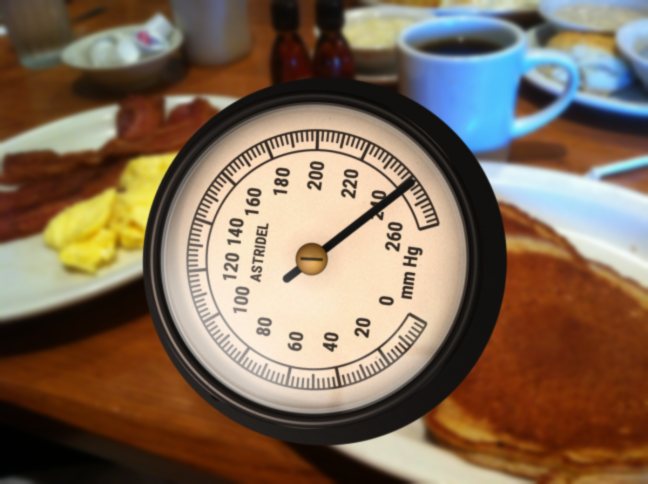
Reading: 242 mmHg
